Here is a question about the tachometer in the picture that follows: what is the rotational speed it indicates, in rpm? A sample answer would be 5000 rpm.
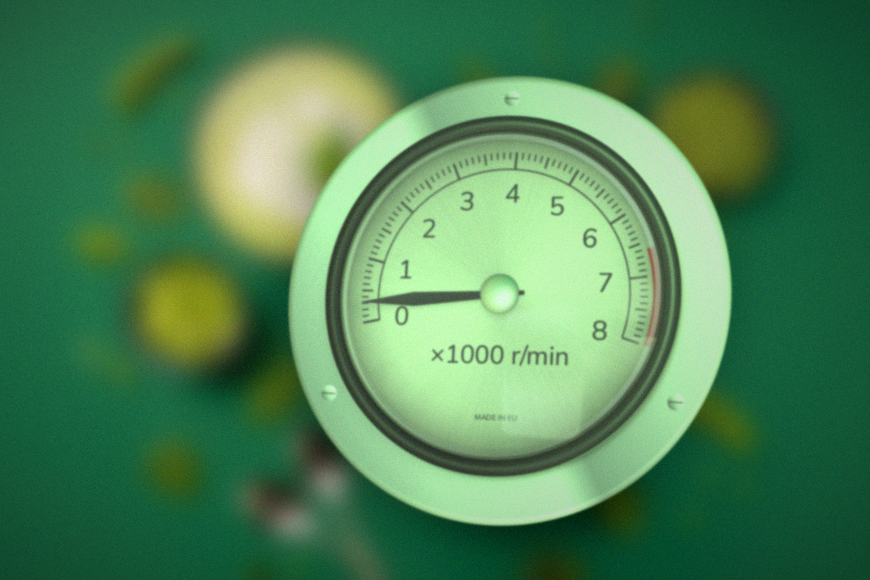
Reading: 300 rpm
